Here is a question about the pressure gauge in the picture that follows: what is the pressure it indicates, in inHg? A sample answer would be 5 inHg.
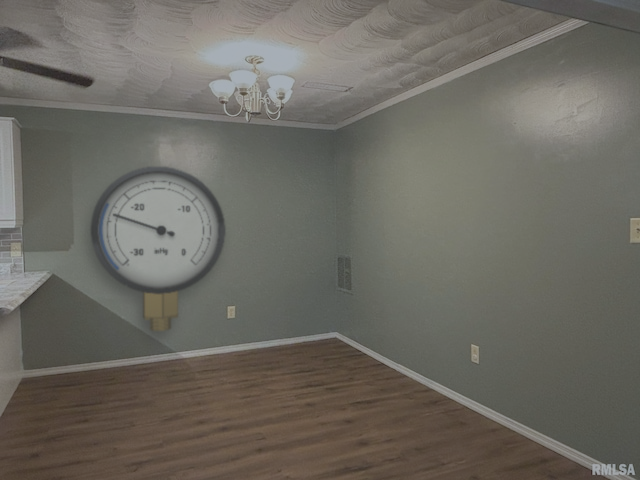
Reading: -23 inHg
